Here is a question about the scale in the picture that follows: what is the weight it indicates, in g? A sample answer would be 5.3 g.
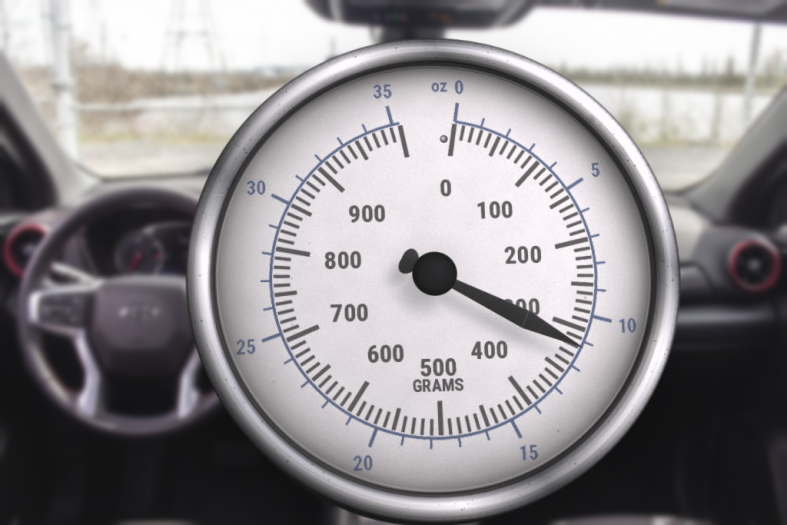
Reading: 320 g
